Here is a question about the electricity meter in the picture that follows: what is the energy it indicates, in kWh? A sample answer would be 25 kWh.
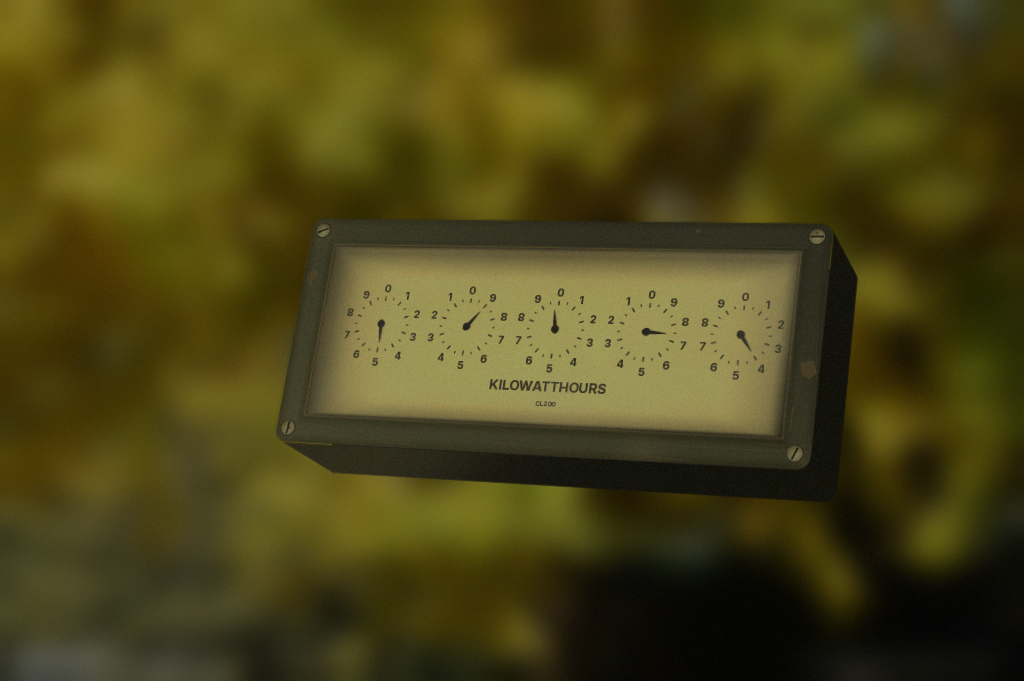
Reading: 48974 kWh
